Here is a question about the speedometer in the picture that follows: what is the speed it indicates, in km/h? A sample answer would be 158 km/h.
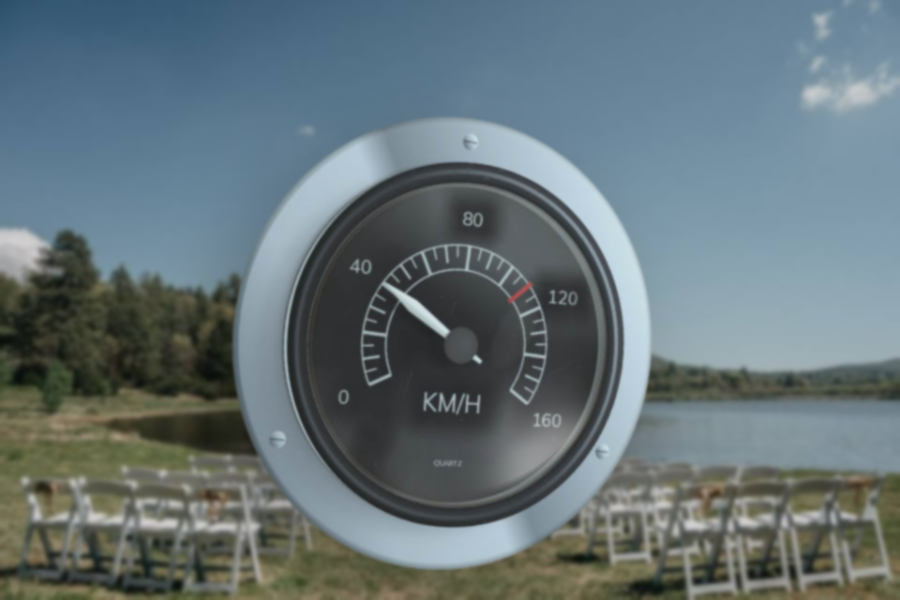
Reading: 40 km/h
